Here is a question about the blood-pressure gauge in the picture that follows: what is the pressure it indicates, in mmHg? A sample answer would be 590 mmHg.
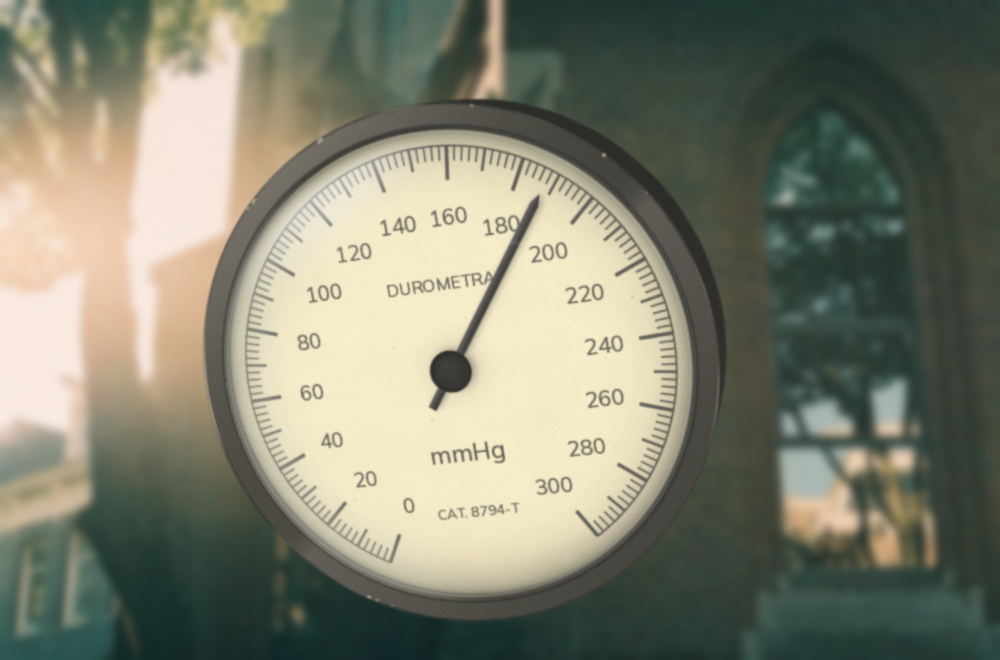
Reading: 188 mmHg
